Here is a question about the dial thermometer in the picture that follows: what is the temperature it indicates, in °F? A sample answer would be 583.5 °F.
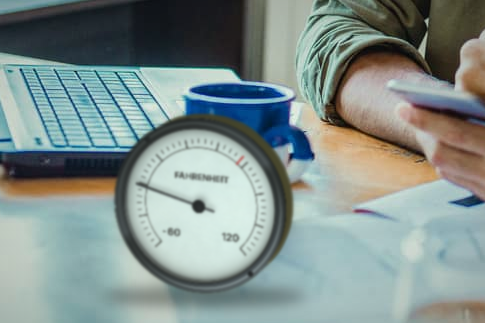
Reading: -20 °F
